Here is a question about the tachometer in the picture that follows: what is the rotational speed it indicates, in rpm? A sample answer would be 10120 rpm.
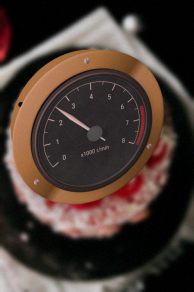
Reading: 2500 rpm
